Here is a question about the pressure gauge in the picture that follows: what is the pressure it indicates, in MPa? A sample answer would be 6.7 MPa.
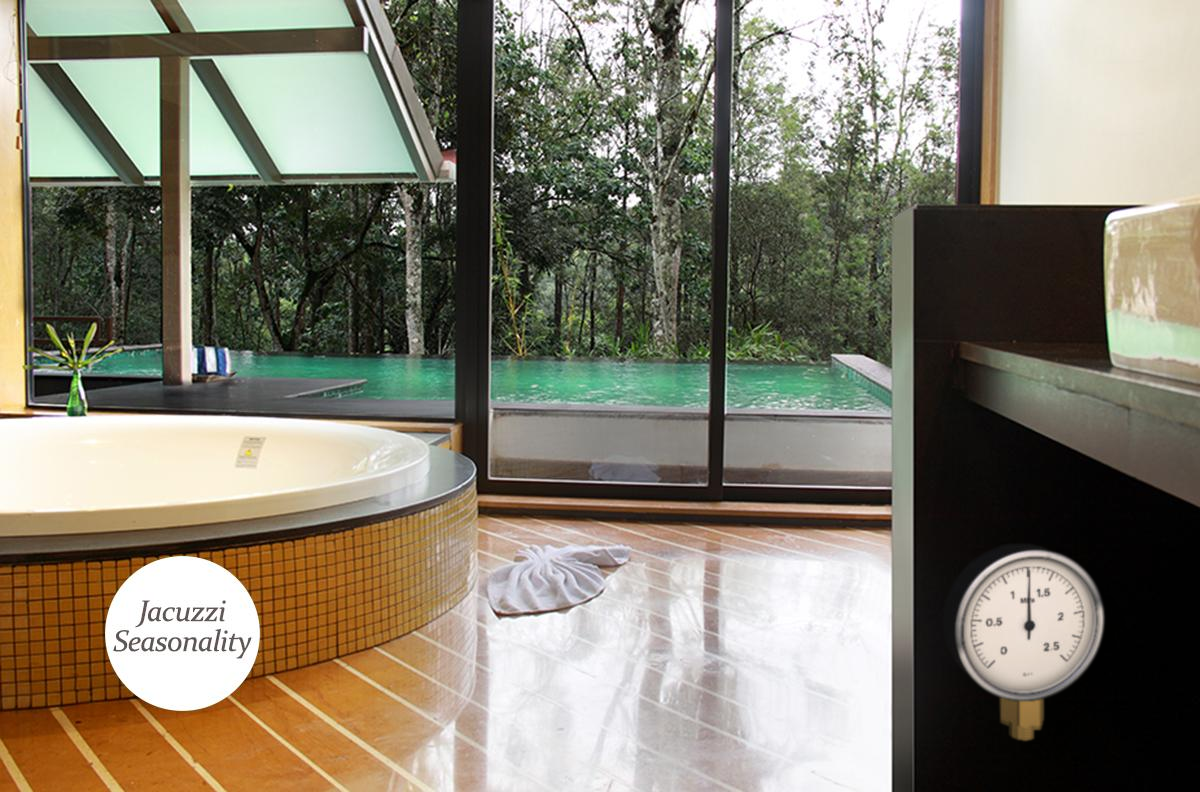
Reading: 1.25 MPa
